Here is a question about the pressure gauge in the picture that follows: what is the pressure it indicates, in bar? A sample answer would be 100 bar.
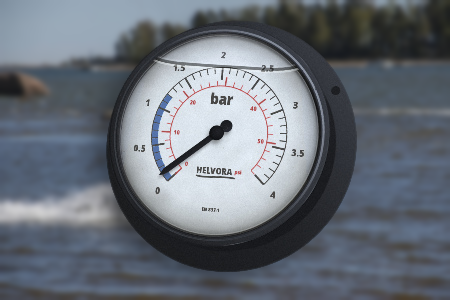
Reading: 0.1 bar
